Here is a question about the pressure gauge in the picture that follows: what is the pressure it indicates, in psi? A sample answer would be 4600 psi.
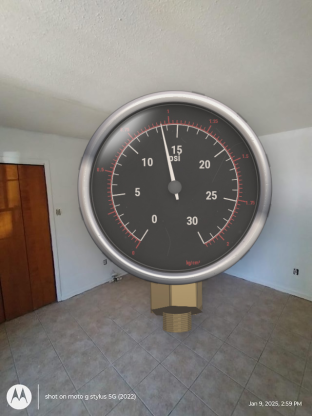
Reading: 13.5 psi
